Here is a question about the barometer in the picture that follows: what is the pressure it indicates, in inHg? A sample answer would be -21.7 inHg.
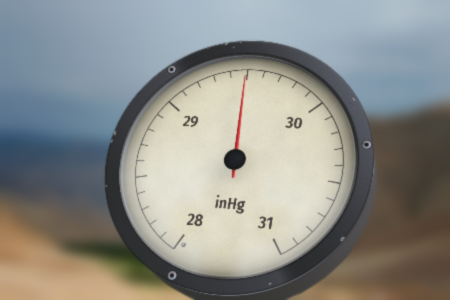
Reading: 29.5 inHg
